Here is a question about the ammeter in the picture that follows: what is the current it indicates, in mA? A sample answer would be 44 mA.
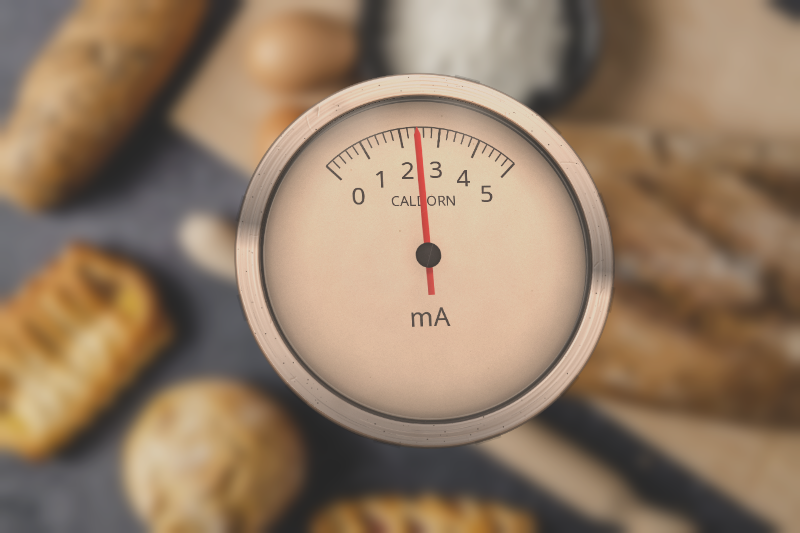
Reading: 2.4 mA
